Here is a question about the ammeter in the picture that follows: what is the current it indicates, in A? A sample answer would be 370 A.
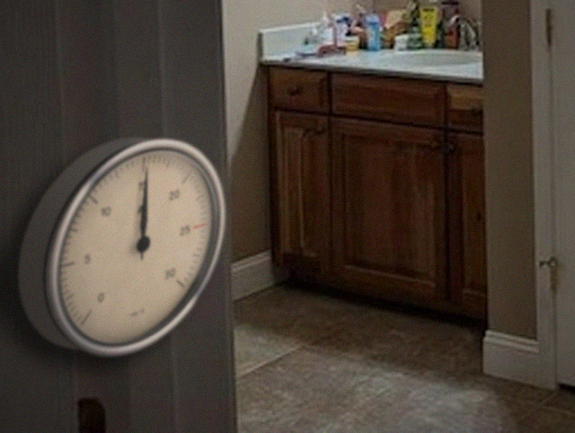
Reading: 15 A
